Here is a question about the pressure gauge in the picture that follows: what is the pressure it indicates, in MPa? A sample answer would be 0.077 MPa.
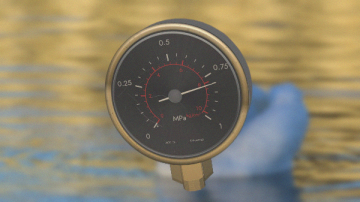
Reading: 0.8 MPa
